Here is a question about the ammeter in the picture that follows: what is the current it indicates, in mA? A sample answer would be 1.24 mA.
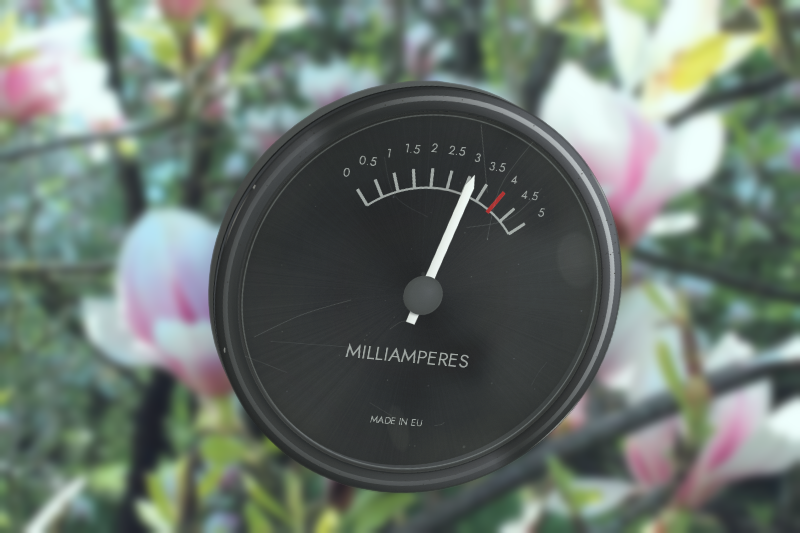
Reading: 3 mA
